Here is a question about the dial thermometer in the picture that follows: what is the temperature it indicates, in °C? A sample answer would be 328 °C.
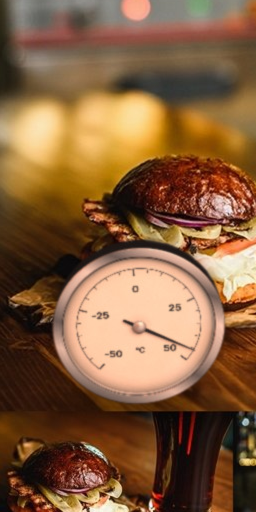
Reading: 45 °C
